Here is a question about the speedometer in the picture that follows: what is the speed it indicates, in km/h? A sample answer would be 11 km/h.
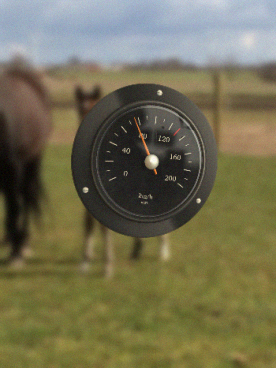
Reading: 75 km/h
